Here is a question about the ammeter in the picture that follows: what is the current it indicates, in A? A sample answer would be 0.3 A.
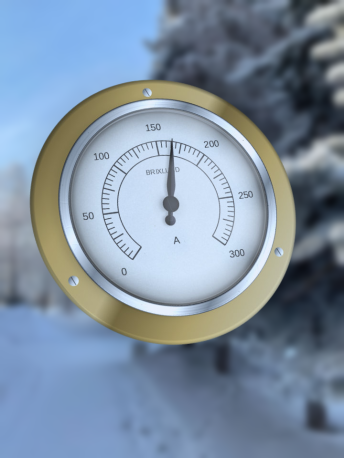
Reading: 165 A
